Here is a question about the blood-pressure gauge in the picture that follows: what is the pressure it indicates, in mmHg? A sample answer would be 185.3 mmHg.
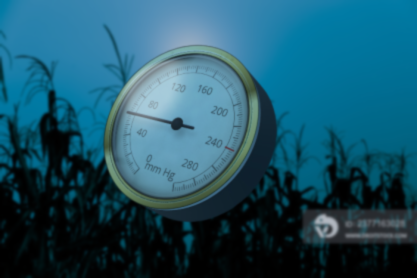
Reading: 60 mmHg
